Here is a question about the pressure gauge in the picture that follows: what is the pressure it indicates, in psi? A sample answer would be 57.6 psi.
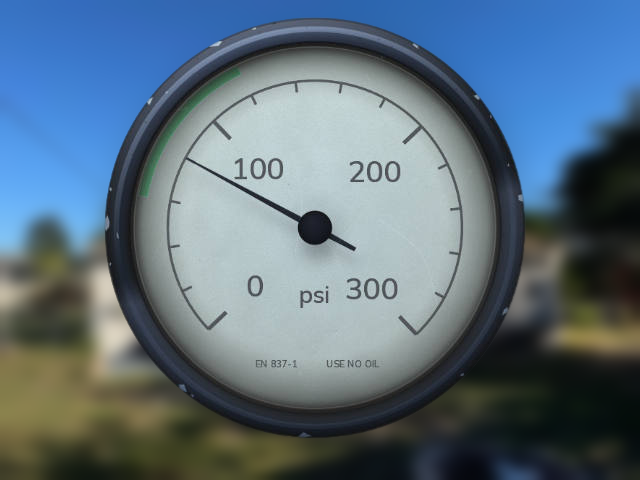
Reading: 80 psi
